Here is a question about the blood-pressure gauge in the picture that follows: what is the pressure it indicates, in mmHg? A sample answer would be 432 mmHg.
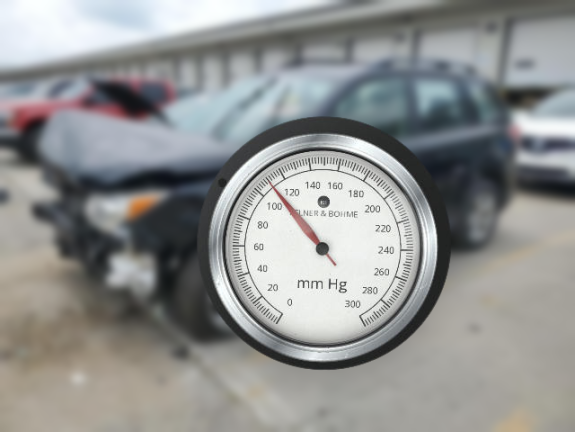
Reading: 110 mmHg
